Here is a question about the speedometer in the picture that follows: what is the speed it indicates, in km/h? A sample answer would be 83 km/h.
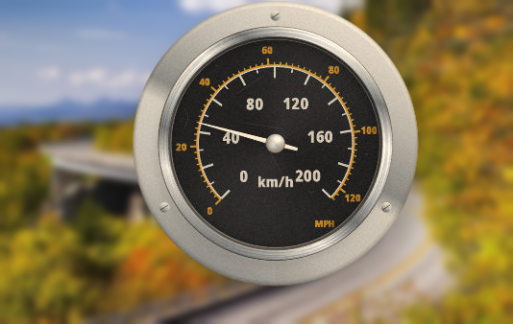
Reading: 45 km/h
